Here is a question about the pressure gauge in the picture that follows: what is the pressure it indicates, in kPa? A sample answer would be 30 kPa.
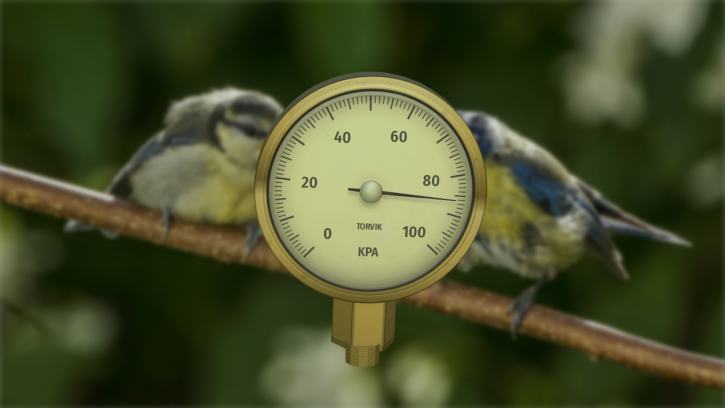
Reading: 86 kPa
